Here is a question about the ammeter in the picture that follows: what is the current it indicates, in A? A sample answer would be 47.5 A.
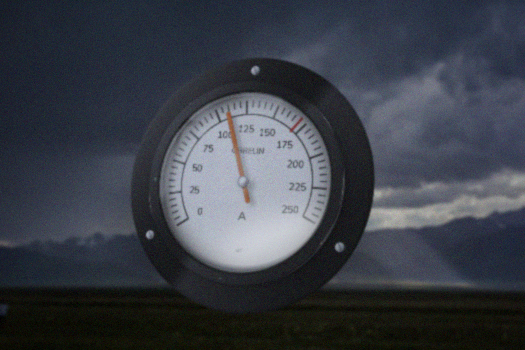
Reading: 110 A
